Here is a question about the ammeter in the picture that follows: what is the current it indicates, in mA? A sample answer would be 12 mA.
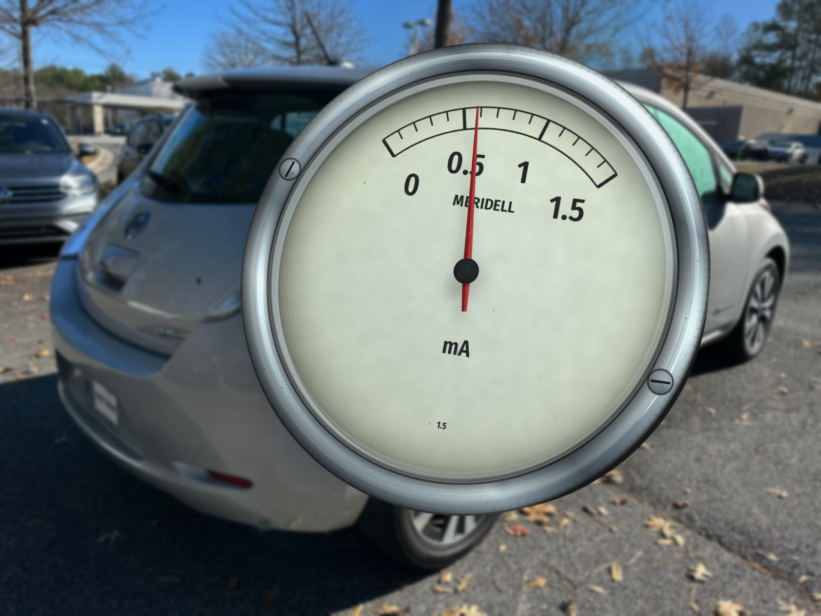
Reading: 0.6 mA
